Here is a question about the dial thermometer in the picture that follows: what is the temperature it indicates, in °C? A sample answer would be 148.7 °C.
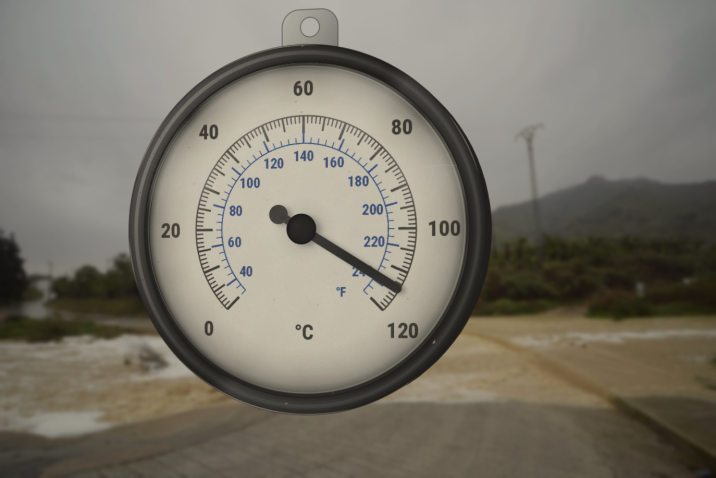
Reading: 114 °C
